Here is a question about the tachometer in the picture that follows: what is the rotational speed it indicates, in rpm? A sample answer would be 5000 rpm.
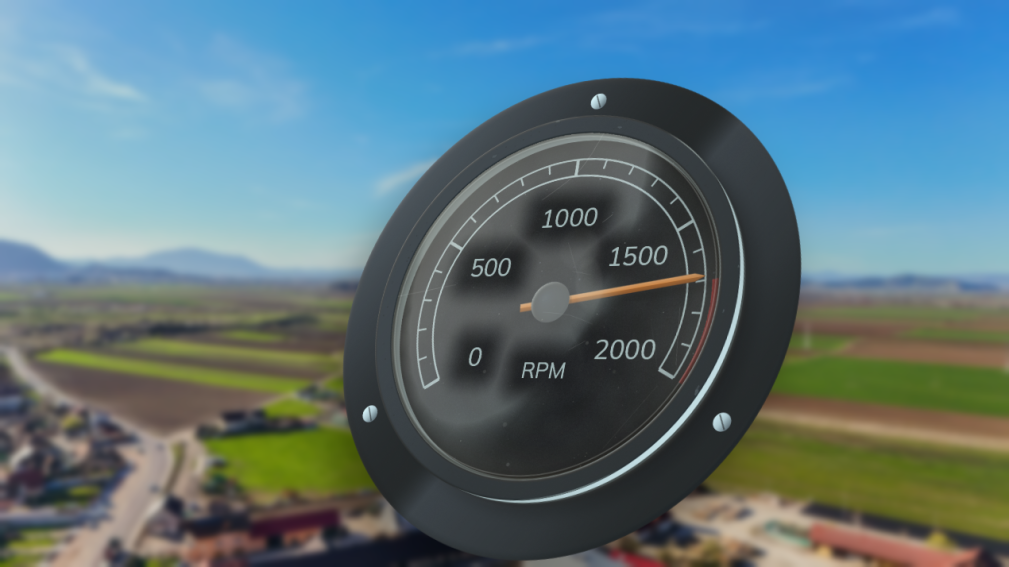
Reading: 1700 rpm
